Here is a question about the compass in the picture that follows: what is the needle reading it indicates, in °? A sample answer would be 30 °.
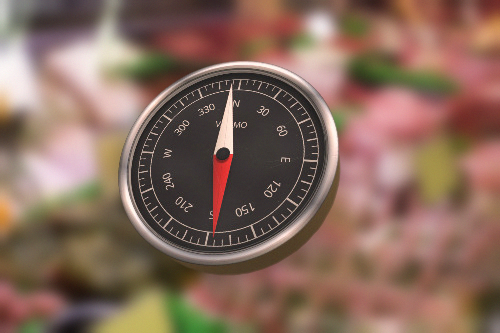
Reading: 175 °
